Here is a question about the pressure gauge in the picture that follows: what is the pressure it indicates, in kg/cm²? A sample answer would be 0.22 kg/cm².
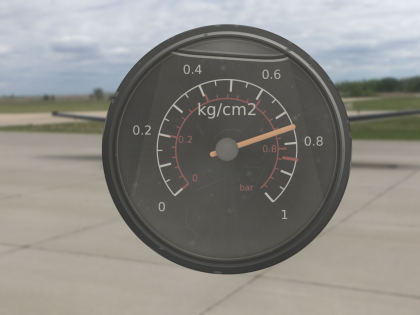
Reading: 0.75 kg/cm²
